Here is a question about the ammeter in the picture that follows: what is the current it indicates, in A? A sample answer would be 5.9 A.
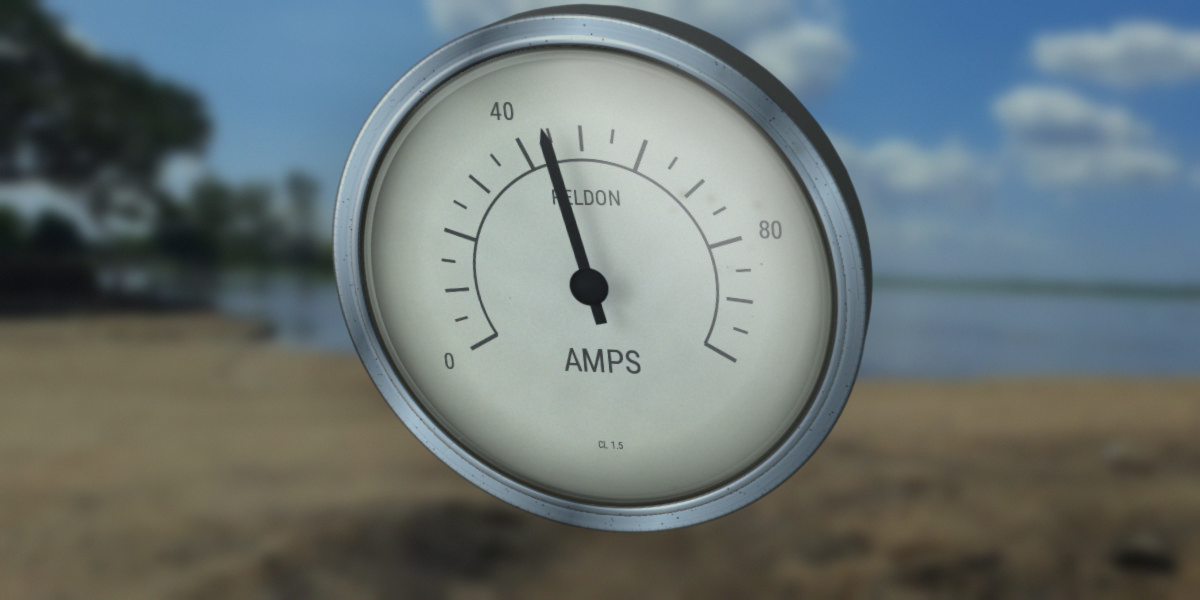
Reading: 45 A
